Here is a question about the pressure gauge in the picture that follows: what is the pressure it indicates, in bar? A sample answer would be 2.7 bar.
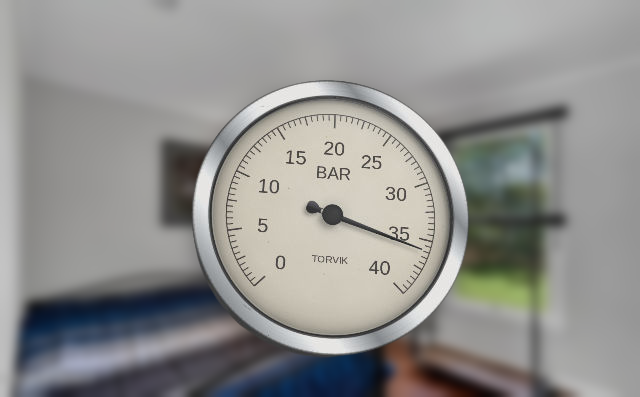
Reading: 36 bar
